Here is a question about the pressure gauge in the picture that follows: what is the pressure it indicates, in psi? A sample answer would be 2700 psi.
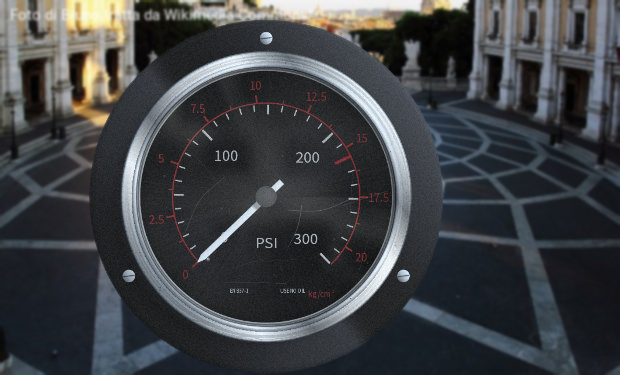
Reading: 0 psi
